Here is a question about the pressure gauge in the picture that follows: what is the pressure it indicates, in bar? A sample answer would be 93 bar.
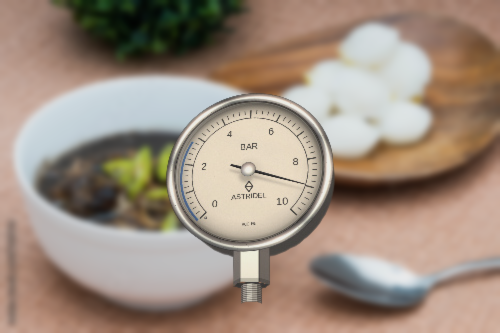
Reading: 9 bar
